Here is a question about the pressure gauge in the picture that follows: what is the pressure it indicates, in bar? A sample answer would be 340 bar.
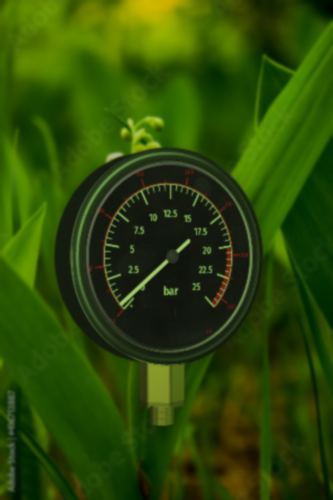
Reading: 0.5 bar
